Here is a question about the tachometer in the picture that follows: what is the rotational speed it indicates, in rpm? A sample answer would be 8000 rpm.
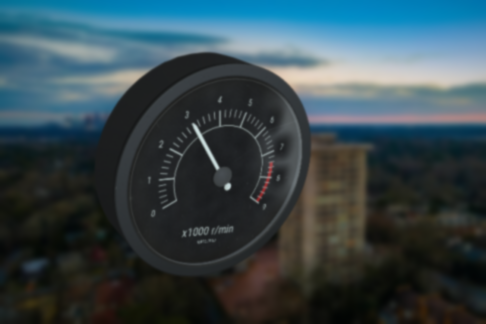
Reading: 3000 rpm
